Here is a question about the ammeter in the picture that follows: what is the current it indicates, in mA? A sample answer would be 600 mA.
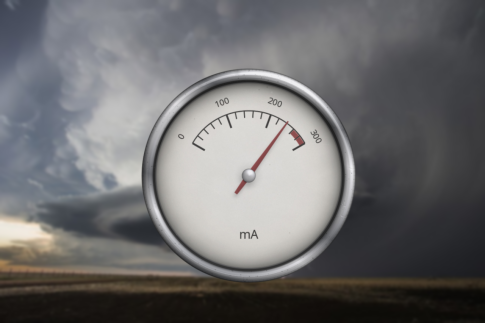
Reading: 240 mA
